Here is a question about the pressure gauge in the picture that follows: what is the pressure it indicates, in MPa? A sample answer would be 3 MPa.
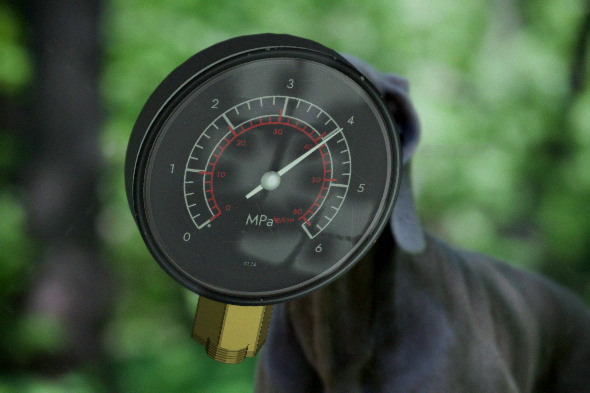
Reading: 4 MPa
